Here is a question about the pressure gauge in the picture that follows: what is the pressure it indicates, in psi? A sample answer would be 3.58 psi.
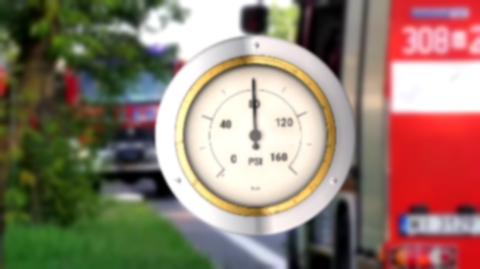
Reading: 80 psi
